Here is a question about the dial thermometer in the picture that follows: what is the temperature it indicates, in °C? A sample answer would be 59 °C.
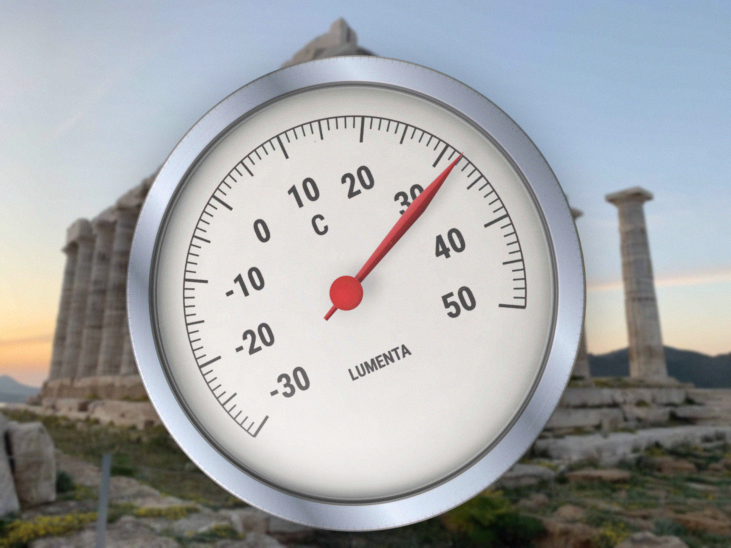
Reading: 32 °C
